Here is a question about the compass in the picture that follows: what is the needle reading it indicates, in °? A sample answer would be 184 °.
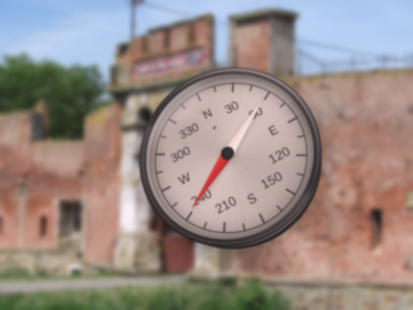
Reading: 240 °
